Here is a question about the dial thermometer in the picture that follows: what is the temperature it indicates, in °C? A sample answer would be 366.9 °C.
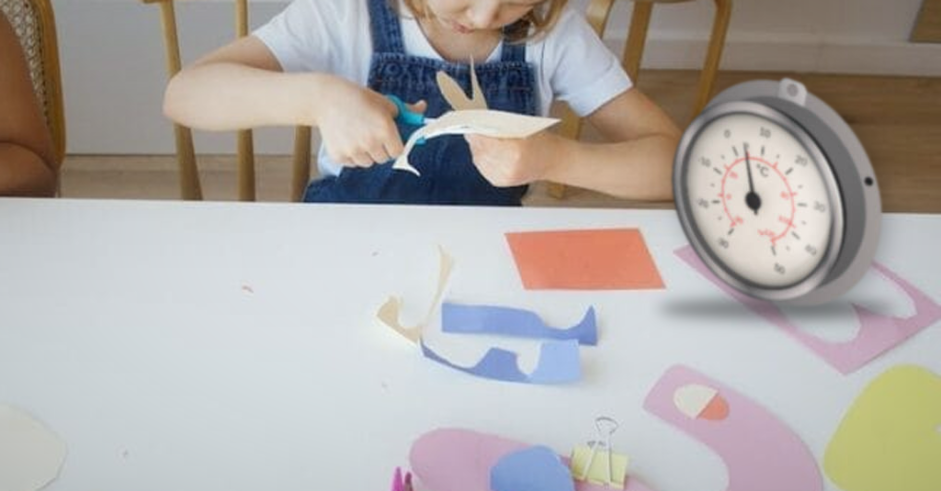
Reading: 5 °C
